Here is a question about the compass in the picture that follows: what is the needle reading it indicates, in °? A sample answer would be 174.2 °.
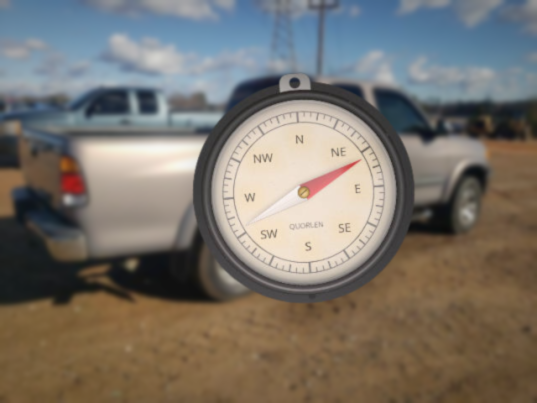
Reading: 65 °
